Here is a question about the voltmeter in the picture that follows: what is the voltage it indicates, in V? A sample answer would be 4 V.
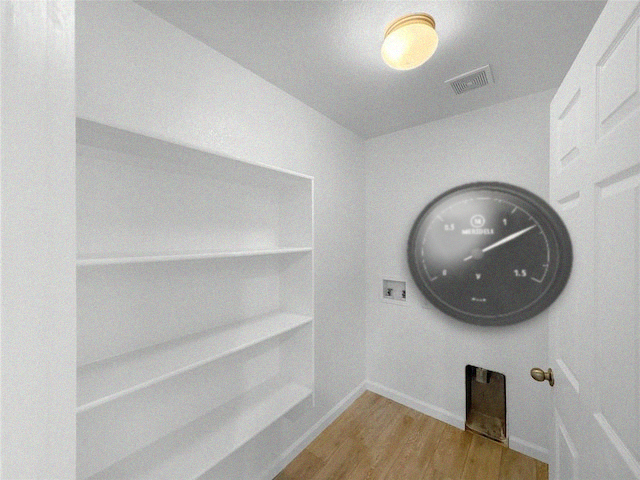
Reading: 1.15 V
